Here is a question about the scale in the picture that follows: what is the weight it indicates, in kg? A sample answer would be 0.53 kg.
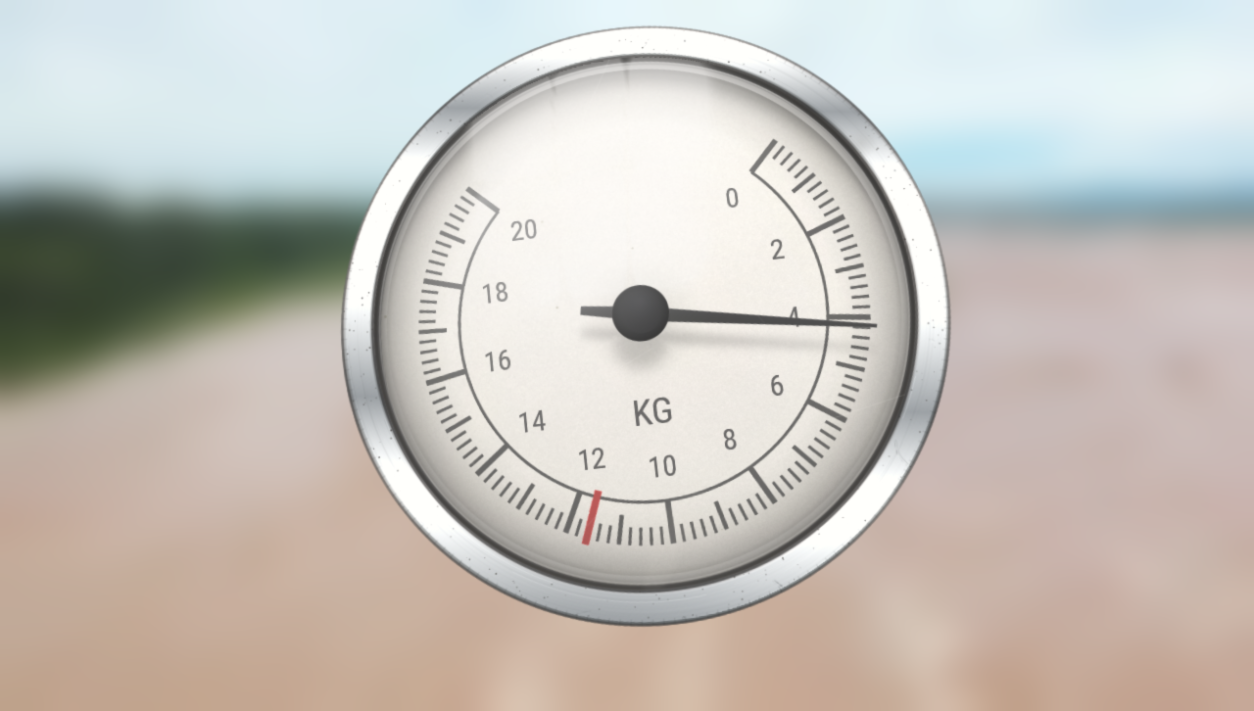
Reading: 4.2 kg
